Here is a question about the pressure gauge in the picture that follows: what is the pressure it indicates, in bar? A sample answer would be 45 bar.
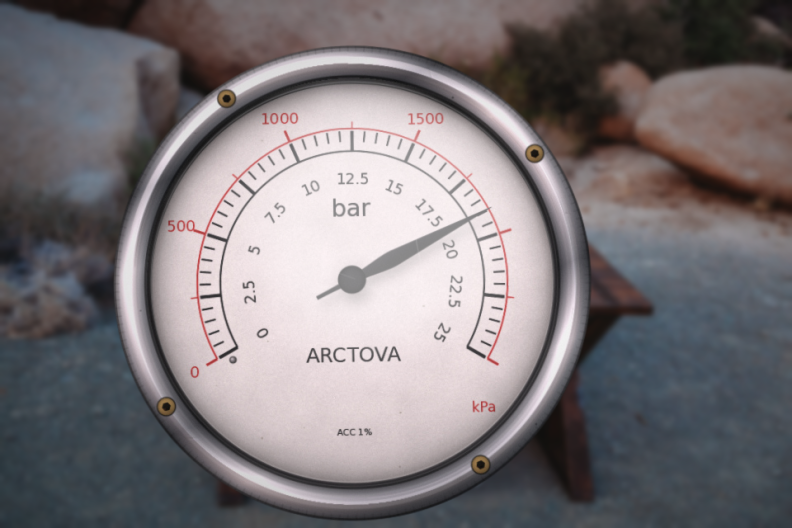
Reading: 19 bar
